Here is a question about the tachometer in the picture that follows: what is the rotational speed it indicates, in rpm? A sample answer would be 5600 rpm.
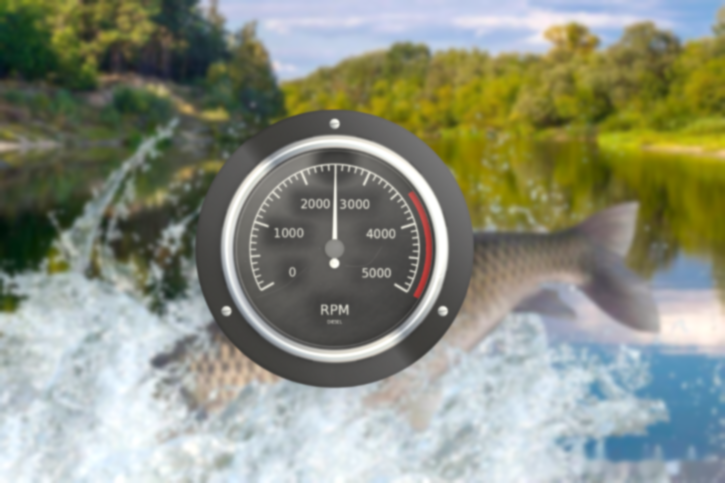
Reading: 2500 rpm
